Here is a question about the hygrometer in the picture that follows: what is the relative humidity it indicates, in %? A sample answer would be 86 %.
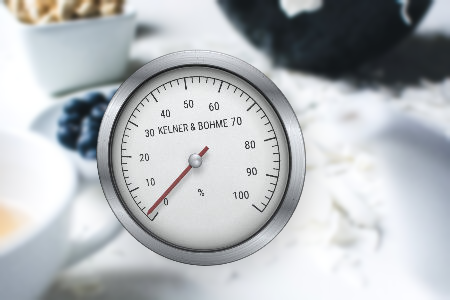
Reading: 2 %
